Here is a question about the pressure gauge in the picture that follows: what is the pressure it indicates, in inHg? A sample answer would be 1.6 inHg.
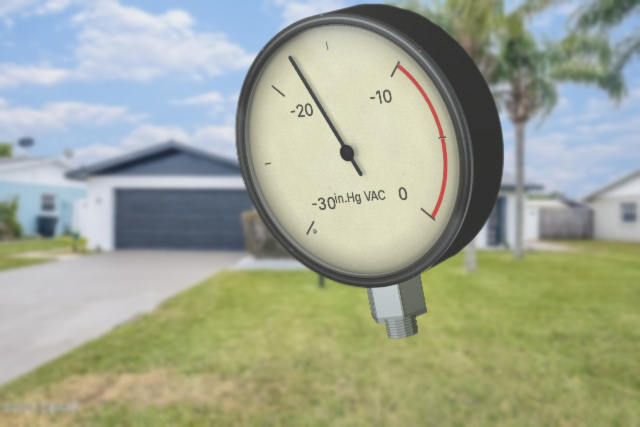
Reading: -17.5 inHg
